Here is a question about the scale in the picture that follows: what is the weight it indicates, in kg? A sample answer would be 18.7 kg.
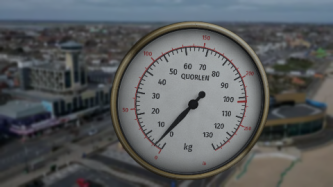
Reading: 4 kg
